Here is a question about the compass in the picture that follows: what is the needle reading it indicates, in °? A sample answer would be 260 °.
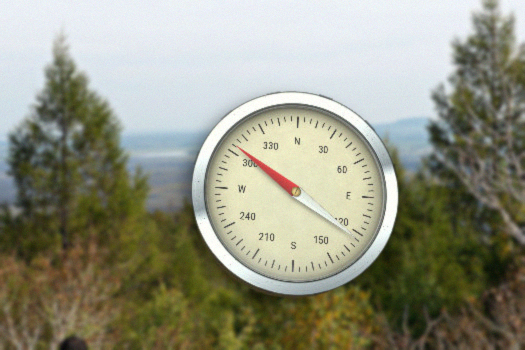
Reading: 305 °
